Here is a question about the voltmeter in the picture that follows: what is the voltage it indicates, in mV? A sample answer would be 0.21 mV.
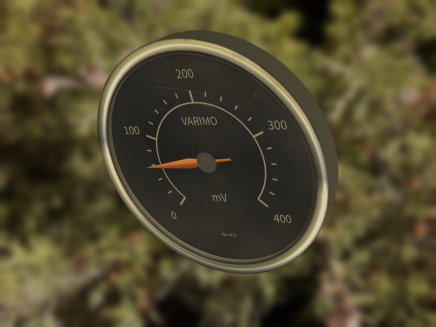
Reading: 60 mV
